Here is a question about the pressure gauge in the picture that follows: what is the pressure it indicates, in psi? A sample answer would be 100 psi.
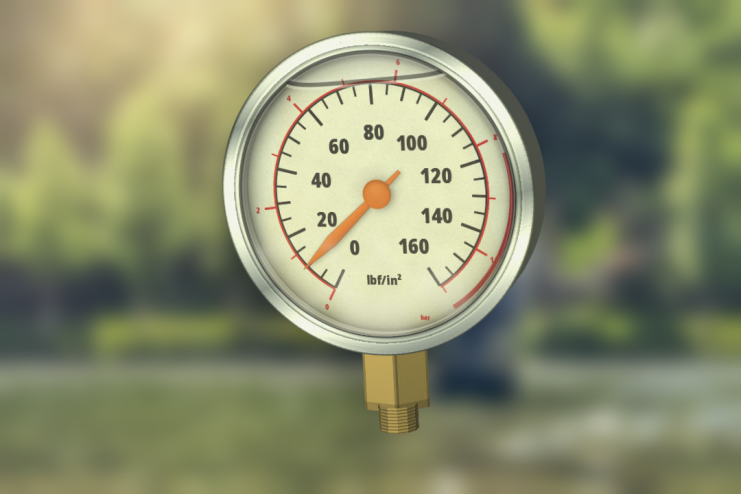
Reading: 10 psi
